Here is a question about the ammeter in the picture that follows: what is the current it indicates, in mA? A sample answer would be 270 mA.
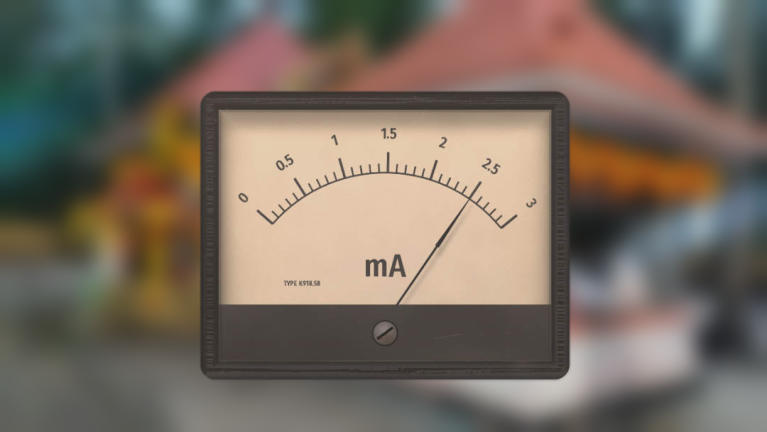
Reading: 2.5 mA
